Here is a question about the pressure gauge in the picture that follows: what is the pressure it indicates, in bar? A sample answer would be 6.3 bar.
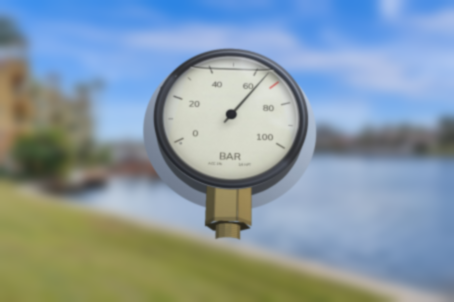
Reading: 65 bar
